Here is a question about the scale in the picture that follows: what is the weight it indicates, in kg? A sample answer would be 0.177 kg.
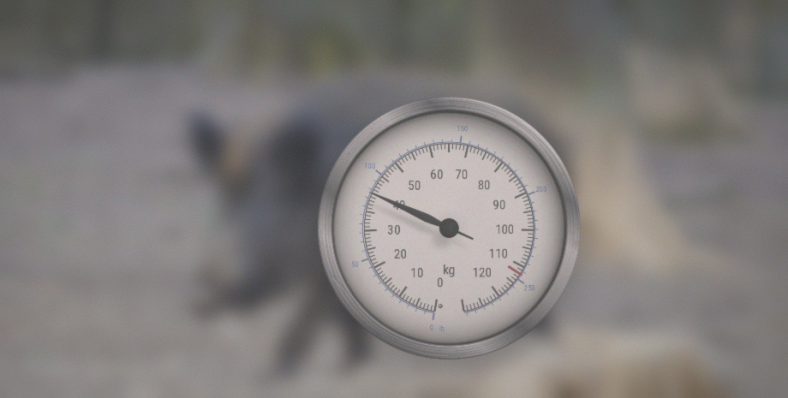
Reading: 40 kg
